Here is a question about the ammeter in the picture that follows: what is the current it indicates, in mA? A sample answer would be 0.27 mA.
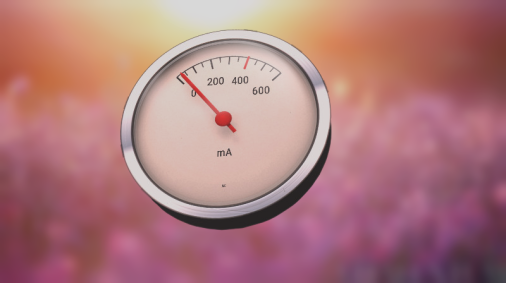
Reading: 25 mA
